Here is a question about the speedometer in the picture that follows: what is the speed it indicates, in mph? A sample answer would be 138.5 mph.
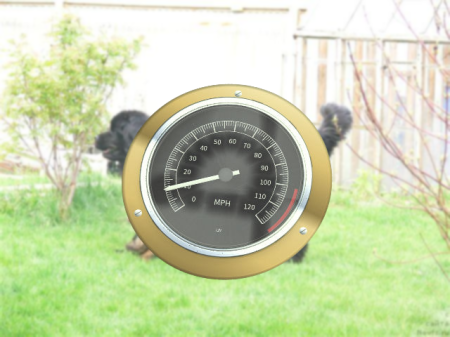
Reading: 10 mph
